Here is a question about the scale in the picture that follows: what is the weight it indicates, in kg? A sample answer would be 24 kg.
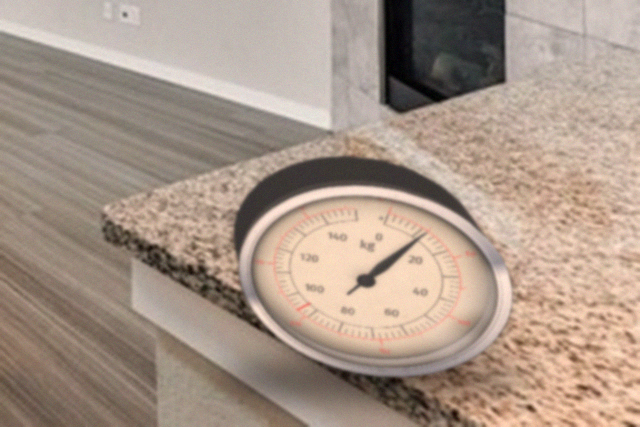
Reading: 10 kg
